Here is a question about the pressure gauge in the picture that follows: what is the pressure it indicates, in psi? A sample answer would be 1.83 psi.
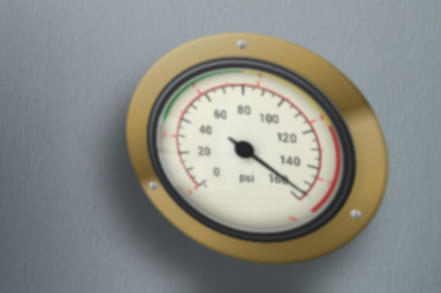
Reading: 155 psi
